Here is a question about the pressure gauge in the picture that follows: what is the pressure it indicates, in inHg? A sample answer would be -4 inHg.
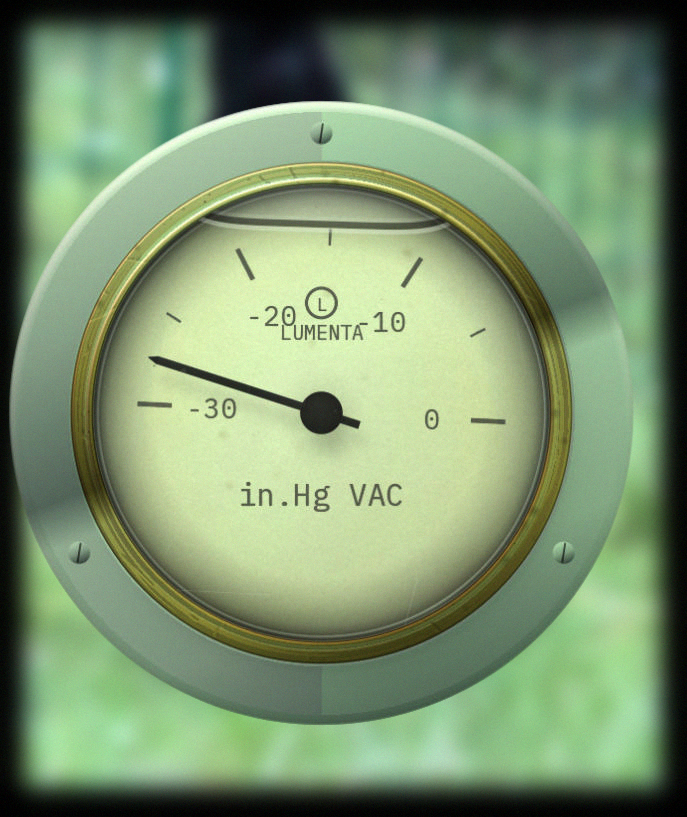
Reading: -27.5 inHg
